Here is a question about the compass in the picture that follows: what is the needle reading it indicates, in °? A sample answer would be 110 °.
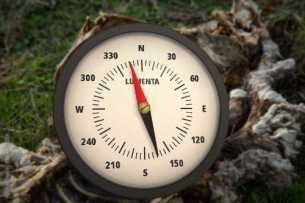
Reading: 345 °
